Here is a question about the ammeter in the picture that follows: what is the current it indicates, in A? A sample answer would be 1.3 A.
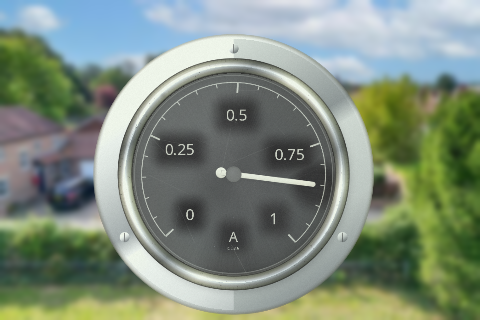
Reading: 0.85 A
